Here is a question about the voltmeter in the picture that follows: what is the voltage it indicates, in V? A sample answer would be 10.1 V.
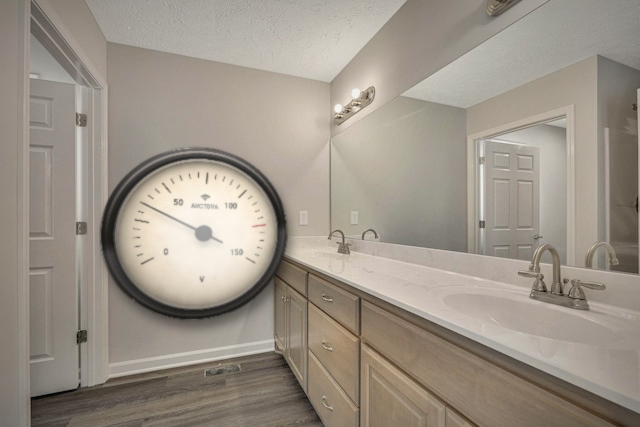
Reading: 35 V
